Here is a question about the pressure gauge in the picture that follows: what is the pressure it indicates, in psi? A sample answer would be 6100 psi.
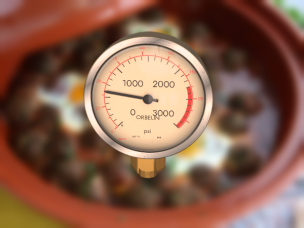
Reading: 600 psi
